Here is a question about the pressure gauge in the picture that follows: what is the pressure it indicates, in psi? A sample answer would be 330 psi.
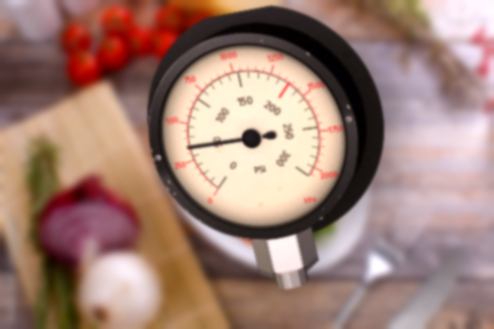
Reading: 50 psi
